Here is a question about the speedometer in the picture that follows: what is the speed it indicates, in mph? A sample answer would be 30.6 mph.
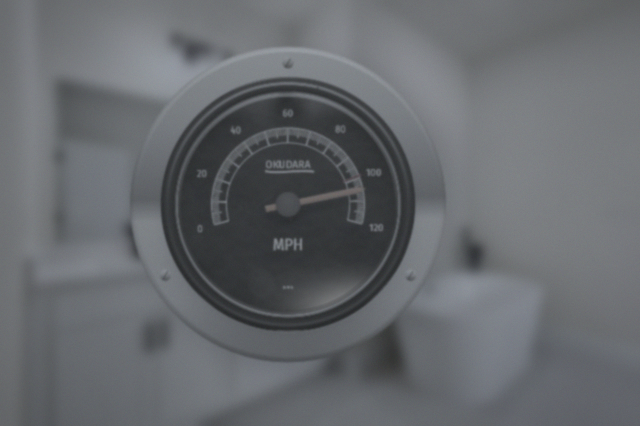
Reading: 105 mph
